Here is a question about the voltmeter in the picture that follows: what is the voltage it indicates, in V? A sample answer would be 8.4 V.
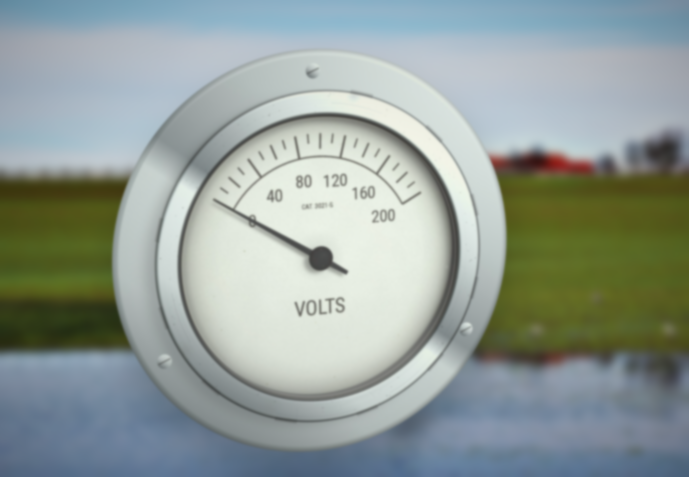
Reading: 0 V
